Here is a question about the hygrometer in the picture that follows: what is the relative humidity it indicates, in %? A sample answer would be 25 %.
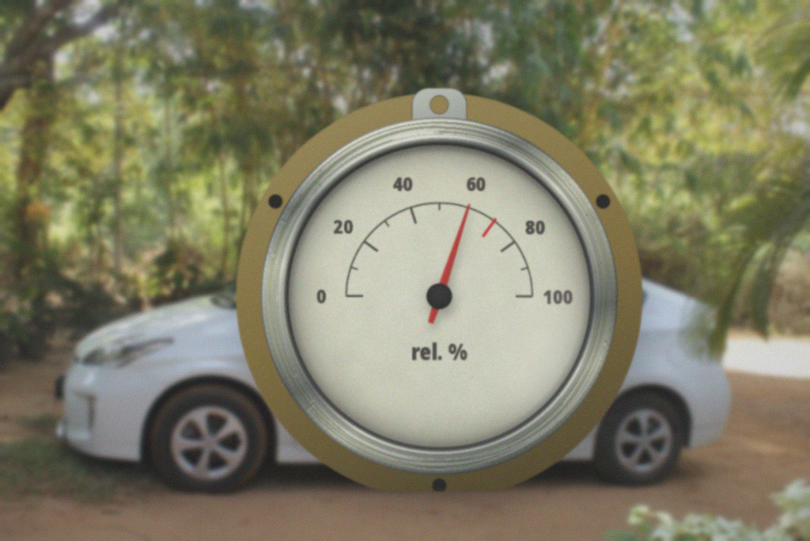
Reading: 60 %
